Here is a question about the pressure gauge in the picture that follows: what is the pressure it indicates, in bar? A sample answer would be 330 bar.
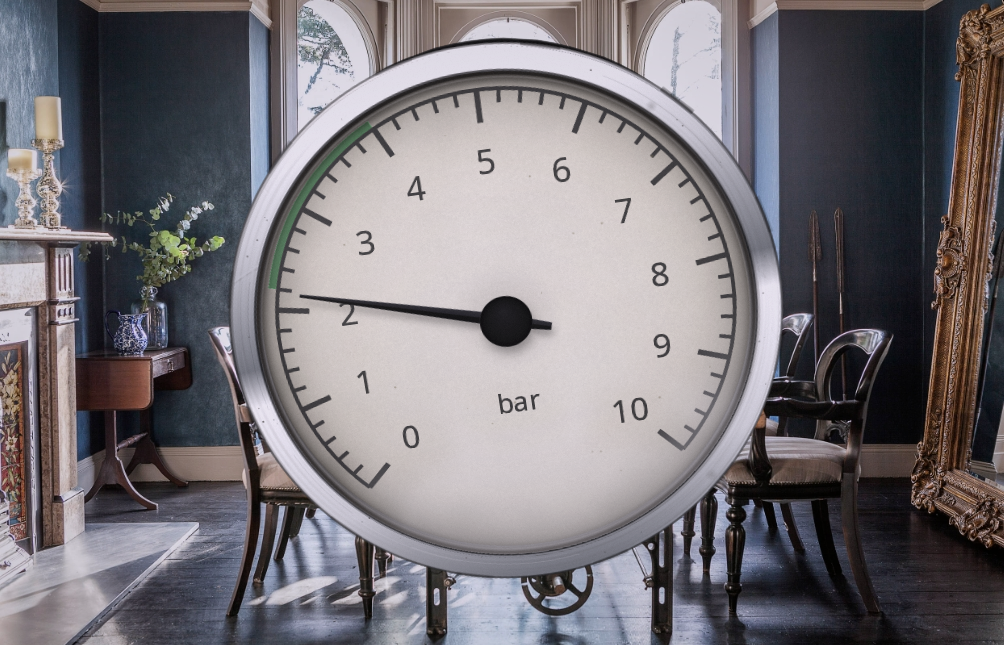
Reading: 2.2 bar
